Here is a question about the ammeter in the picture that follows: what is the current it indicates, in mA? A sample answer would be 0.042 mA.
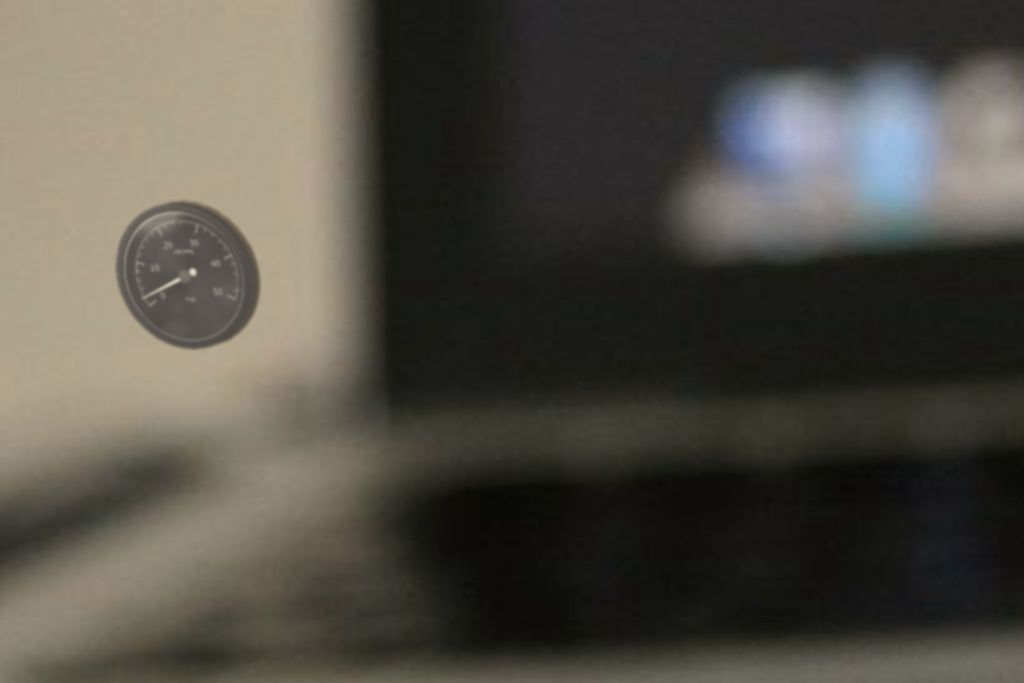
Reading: 2 mA
